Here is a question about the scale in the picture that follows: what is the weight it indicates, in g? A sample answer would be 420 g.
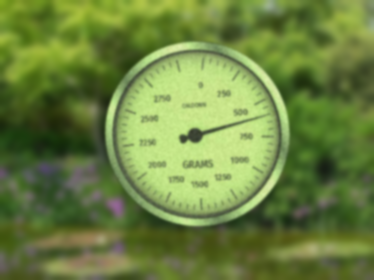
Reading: 600 g
